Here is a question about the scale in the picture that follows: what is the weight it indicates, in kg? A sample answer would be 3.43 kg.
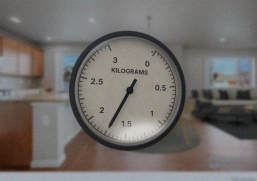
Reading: 1.75 kg
